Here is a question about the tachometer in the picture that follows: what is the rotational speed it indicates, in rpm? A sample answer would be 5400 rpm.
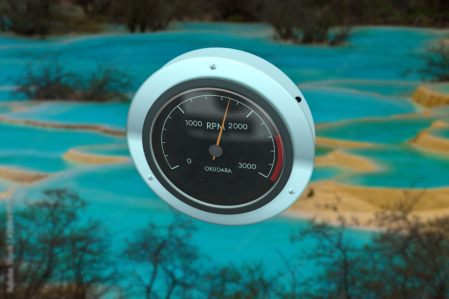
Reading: 1700 rpm
